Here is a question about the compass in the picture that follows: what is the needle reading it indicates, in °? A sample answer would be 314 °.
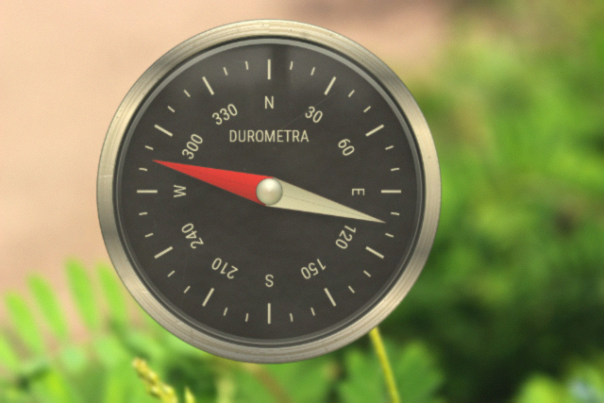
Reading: 285 °
